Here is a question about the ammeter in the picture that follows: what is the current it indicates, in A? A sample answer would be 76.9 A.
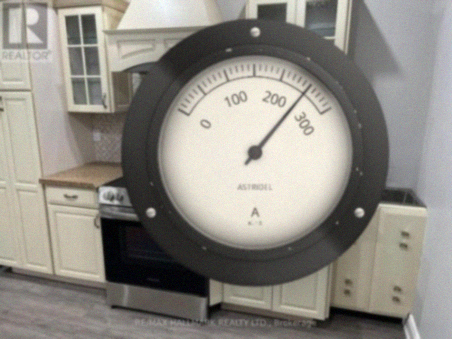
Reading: 250 A
